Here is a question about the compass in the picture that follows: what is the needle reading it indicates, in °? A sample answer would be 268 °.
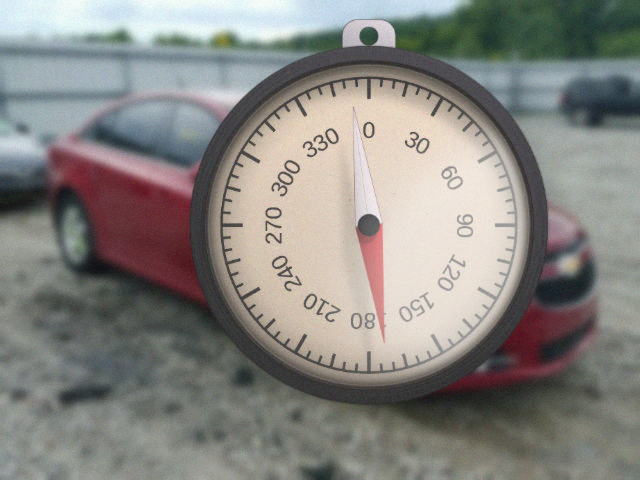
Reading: 172.5 °
